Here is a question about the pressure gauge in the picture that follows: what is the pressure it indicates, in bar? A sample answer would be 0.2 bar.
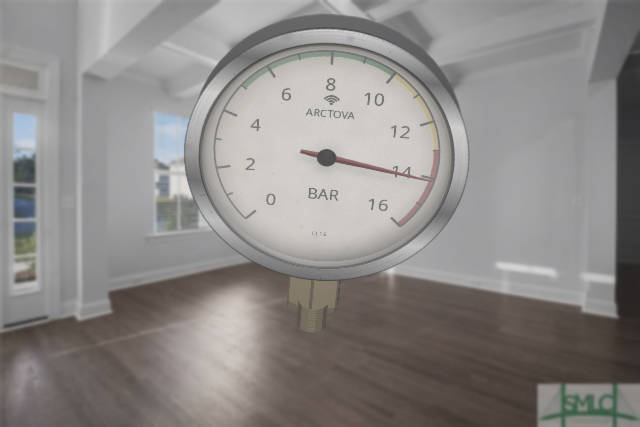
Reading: 14 bar
